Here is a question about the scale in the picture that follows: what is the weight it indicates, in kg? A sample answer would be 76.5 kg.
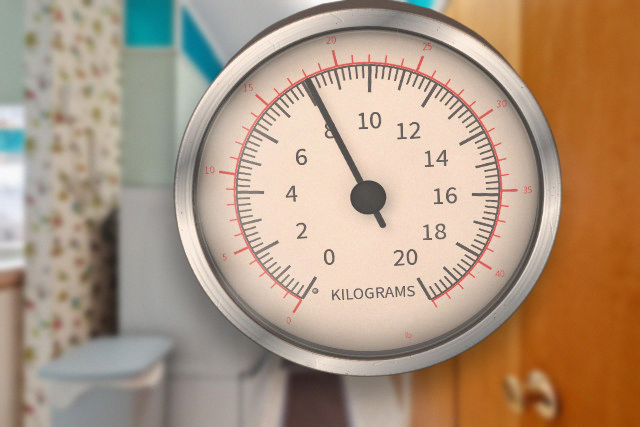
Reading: 8.2 kg
